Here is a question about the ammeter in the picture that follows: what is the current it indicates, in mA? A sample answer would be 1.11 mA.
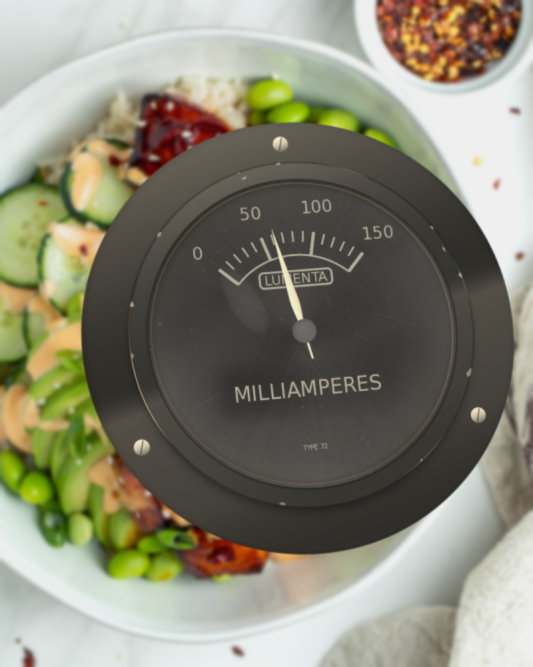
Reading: 60 mA
